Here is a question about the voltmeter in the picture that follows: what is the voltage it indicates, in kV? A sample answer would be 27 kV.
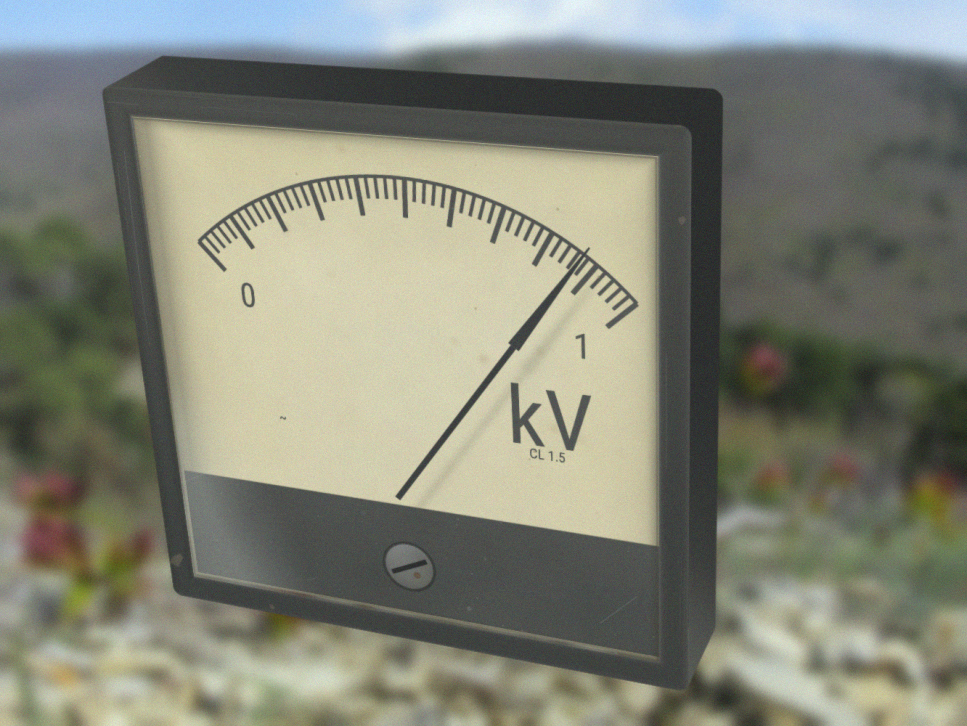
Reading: 0.87 kV
